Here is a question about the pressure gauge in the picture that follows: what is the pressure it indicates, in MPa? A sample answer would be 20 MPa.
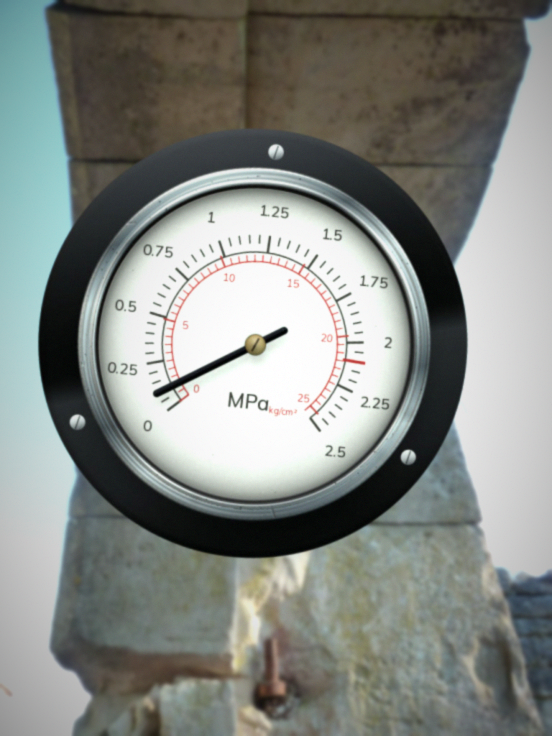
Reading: 0.1 MPa
